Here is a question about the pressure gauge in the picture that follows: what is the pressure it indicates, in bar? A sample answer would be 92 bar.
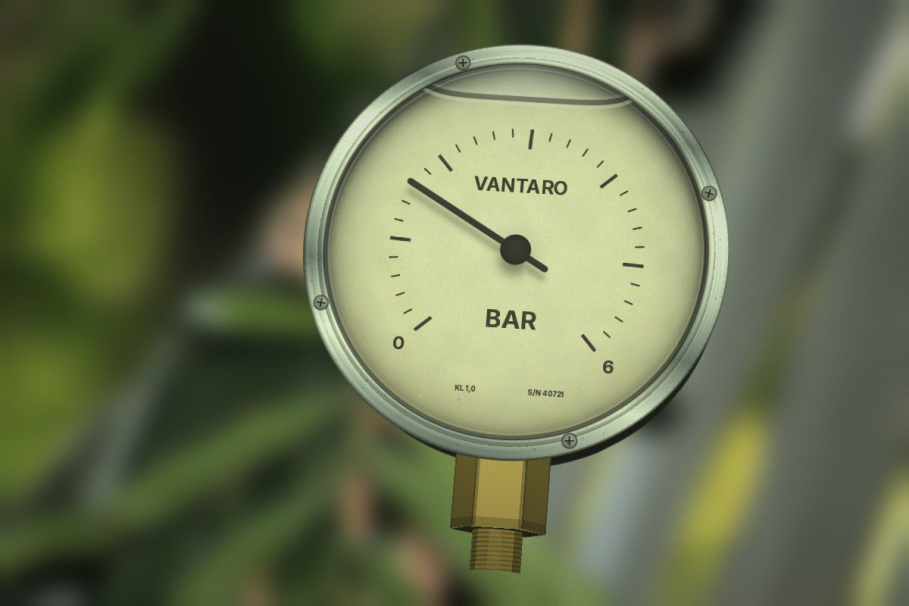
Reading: 1.6 bar
